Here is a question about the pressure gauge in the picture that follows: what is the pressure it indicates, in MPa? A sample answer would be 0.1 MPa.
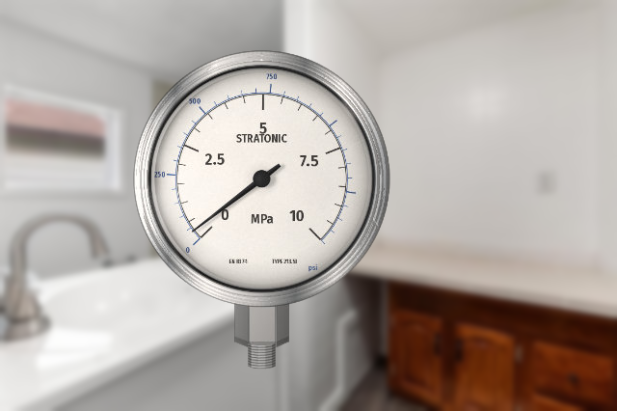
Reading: 0.25 MPa
